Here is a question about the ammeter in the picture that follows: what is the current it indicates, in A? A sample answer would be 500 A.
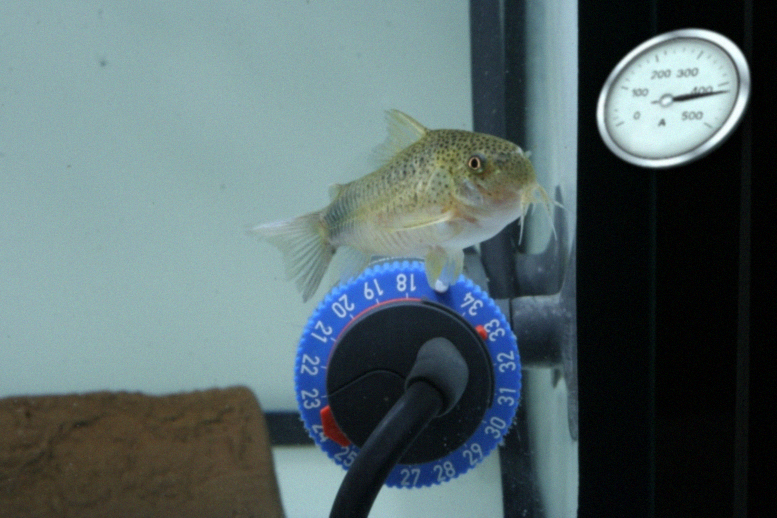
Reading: 420 A
